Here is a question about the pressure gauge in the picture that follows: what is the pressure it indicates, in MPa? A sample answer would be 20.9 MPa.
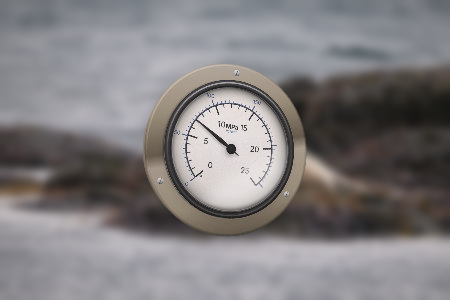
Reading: 7 MPa
